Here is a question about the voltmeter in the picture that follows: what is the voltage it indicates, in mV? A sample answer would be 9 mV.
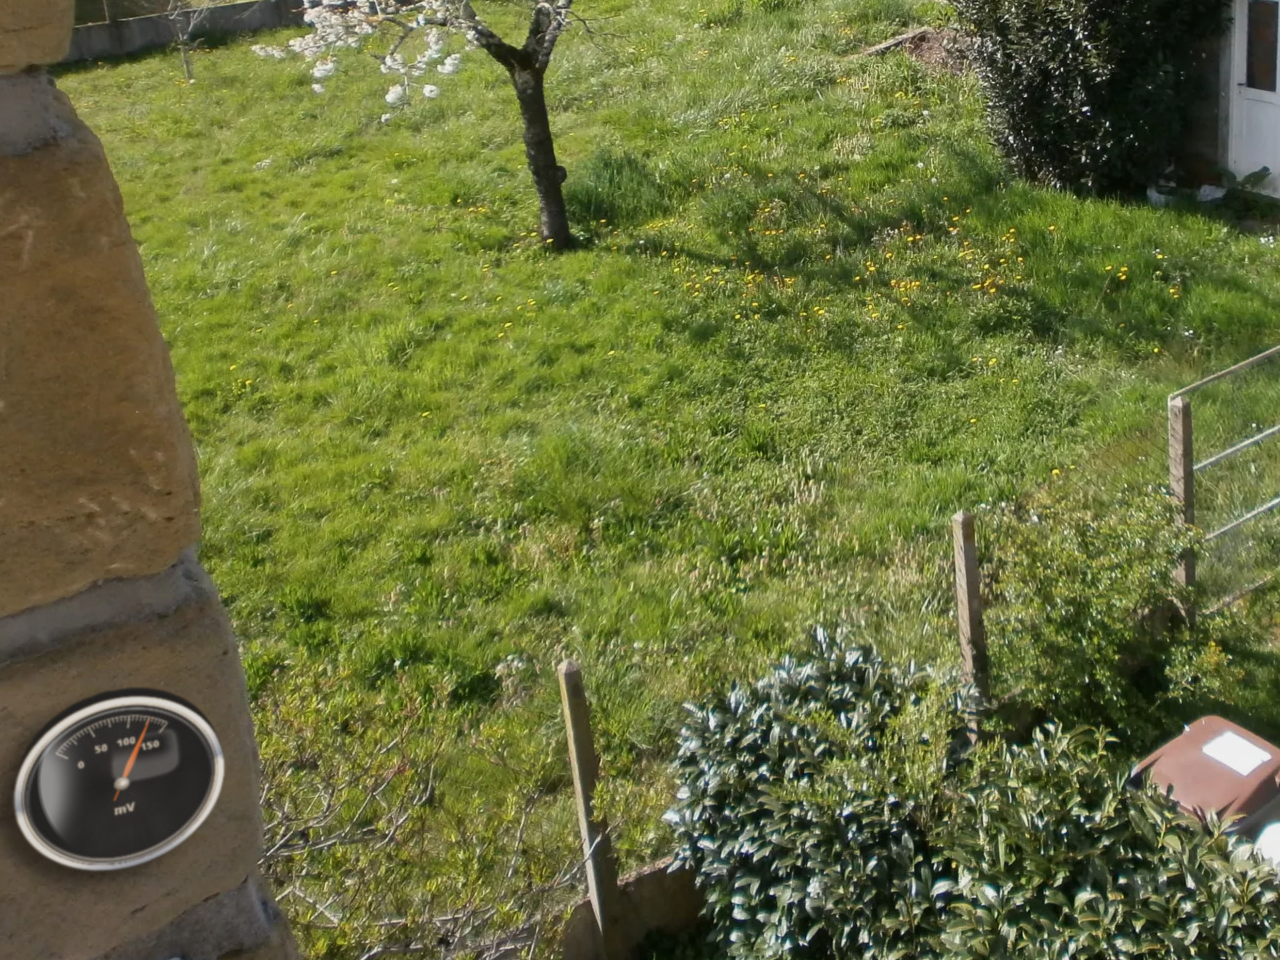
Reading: 125 mV
